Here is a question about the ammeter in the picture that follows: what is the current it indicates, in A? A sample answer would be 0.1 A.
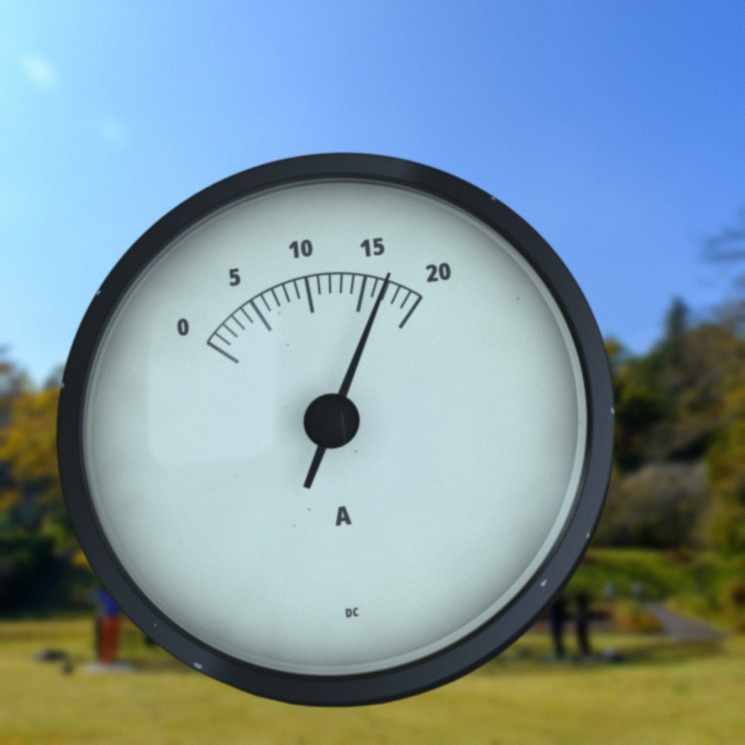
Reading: 17 A
